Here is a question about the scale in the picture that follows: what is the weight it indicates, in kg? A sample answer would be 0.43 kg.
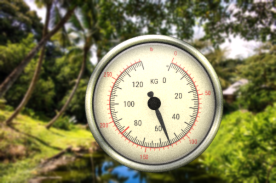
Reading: 55 kg
